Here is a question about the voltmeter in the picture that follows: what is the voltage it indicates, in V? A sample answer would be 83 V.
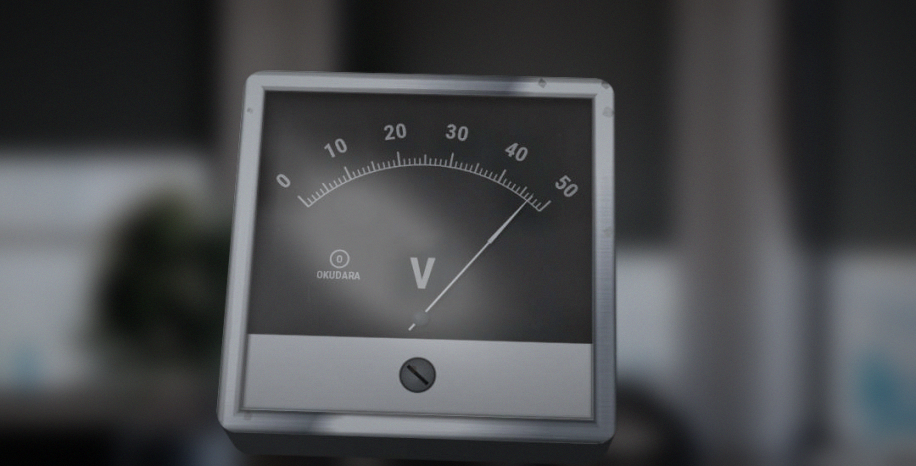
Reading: 47 V
